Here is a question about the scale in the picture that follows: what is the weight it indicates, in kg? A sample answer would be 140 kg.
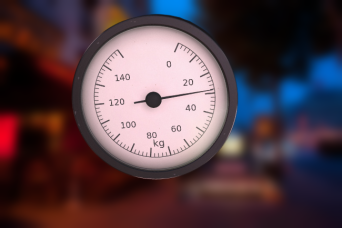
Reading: 28 kg
